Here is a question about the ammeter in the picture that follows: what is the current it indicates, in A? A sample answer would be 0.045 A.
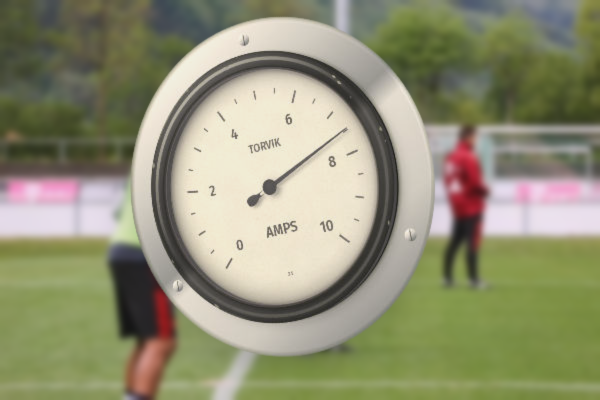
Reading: 7.5 A
